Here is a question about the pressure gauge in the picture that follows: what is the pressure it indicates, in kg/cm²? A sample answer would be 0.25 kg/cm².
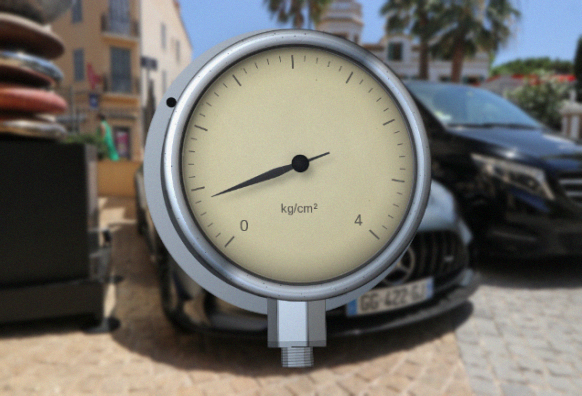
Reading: 0.4 kg/cm²
